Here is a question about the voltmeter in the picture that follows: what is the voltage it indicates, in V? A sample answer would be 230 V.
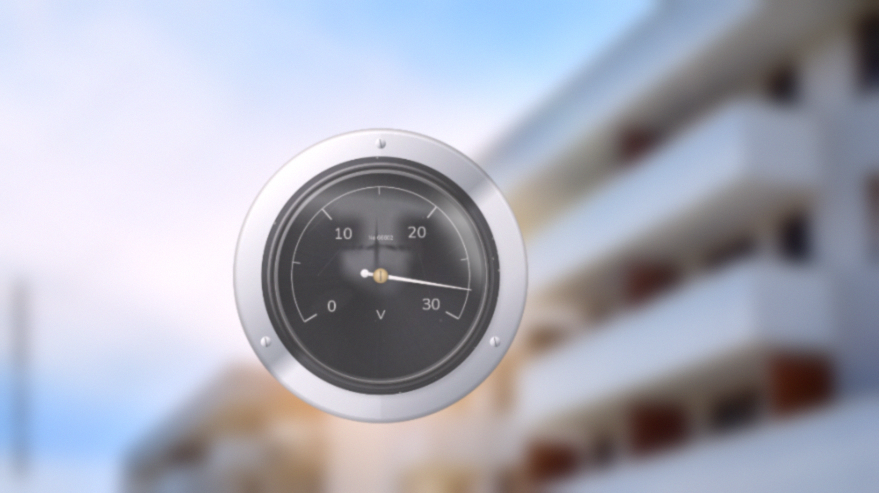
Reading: 27.5 V
